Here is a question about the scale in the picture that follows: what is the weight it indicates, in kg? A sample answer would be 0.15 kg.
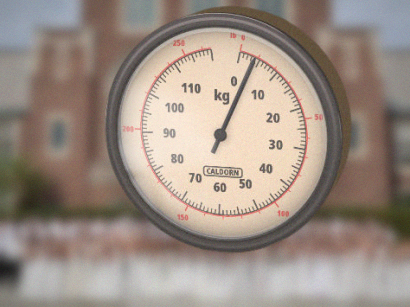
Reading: 4 kg
